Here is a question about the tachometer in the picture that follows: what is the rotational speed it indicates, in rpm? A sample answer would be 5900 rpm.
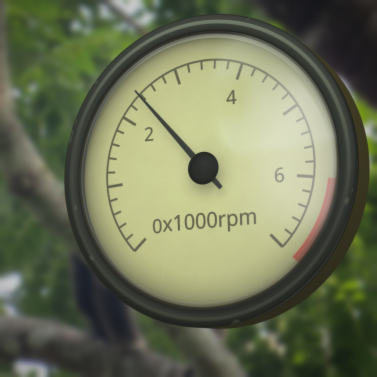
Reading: 2400 rpm
